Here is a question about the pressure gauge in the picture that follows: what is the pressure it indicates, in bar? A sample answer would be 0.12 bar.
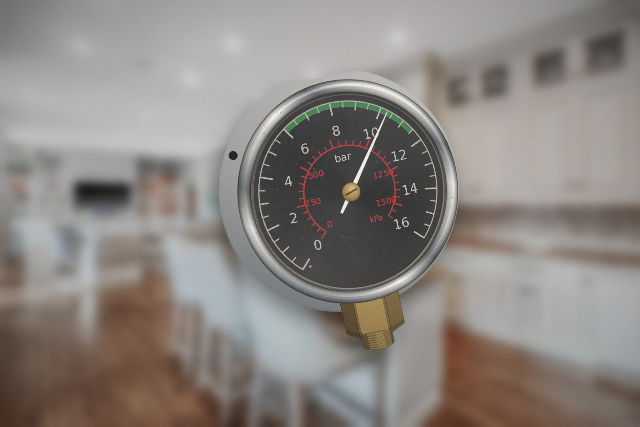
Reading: 10.25 bar
